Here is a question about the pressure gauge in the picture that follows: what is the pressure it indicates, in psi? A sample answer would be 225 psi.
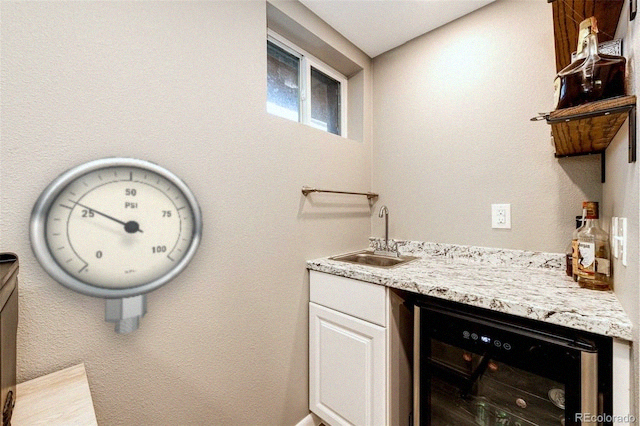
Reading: 27.5 psi
